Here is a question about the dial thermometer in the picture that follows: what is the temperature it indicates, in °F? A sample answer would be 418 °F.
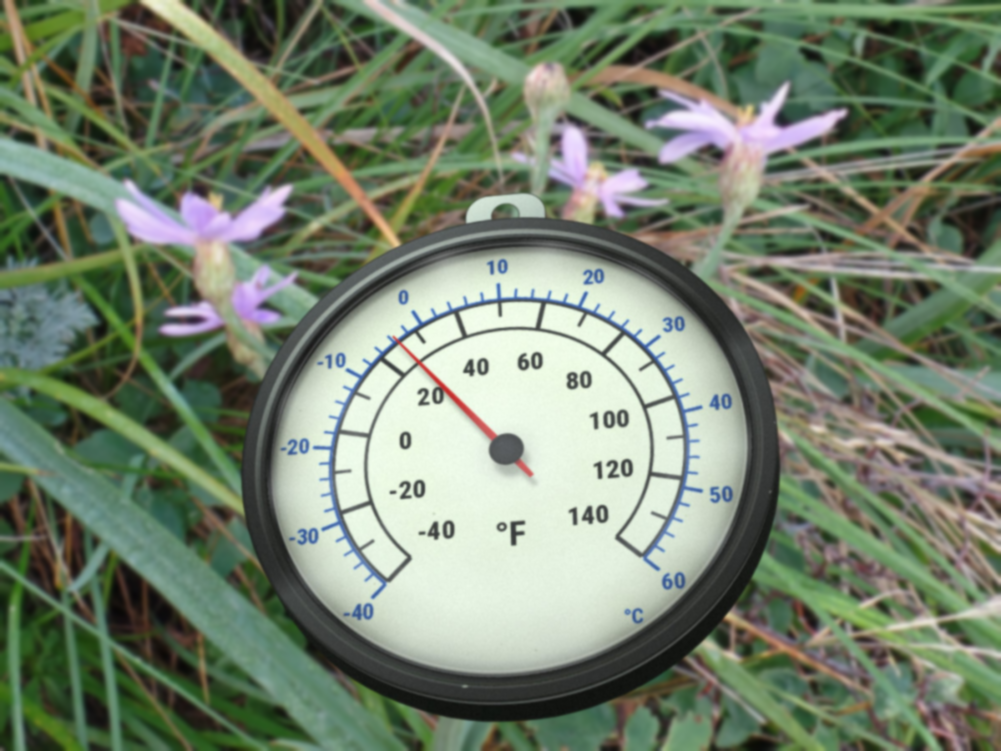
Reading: 25 °F
